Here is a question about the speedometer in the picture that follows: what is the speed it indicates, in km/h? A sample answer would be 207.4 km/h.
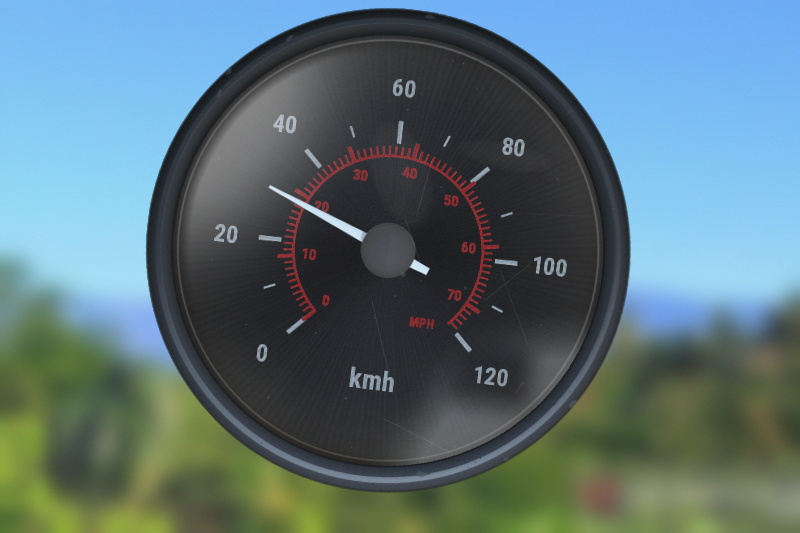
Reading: 30 km/h
